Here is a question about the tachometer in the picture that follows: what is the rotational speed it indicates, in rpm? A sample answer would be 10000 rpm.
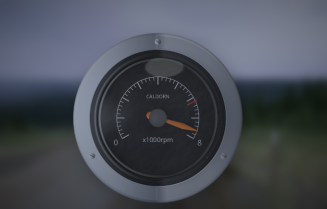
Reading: 7600 rpm
